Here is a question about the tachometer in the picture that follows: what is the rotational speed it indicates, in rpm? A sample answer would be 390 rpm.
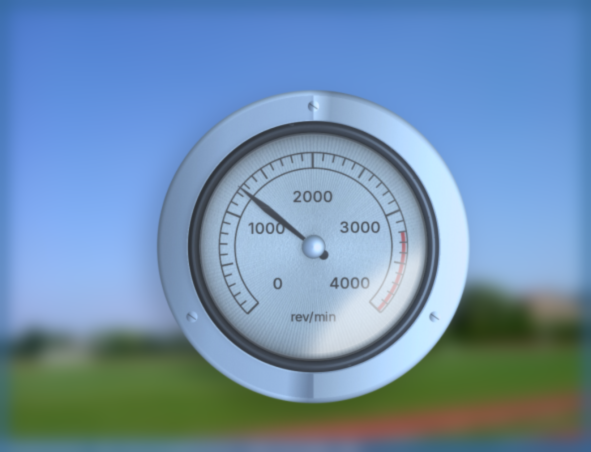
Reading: 1250 rpm
